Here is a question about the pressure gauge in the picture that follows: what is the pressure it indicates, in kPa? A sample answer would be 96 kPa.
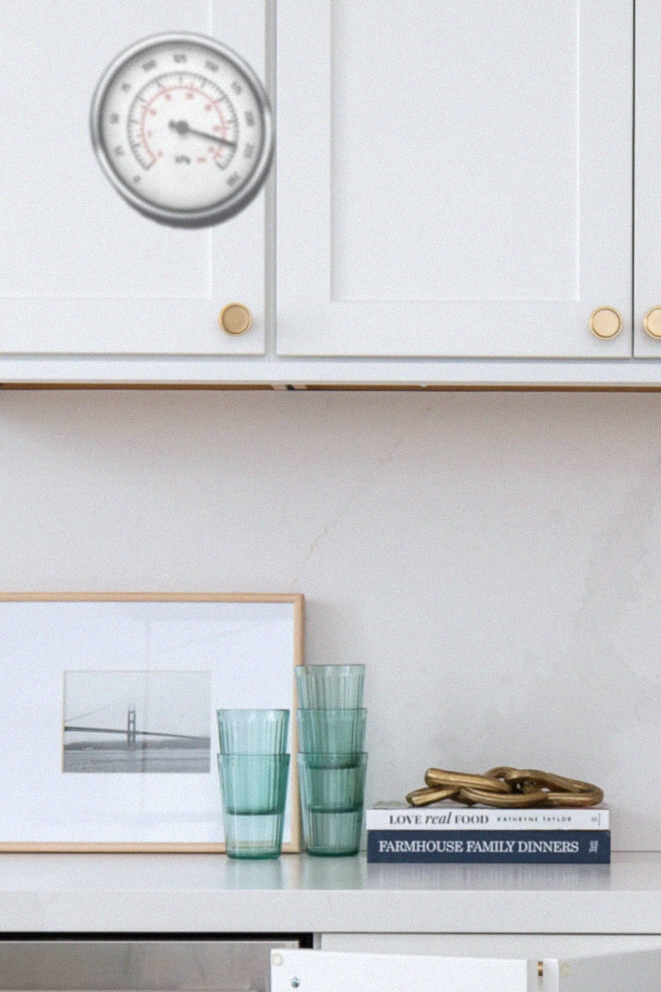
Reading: 225 kPa
